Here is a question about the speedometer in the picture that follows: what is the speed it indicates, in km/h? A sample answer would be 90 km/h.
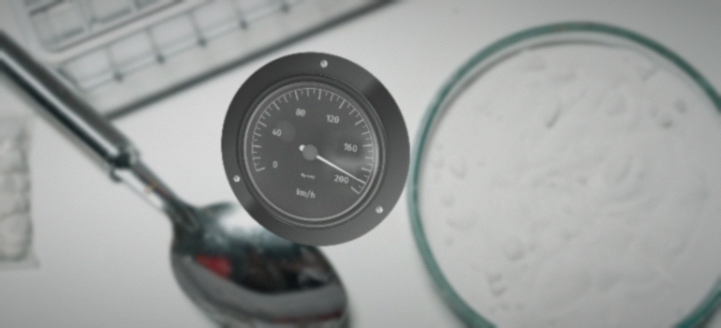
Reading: 190 km/h
